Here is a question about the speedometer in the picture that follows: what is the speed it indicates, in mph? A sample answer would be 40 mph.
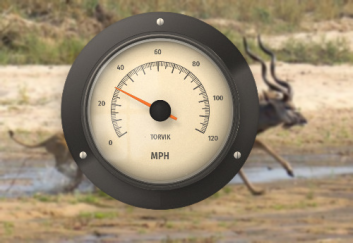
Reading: 30 mph
